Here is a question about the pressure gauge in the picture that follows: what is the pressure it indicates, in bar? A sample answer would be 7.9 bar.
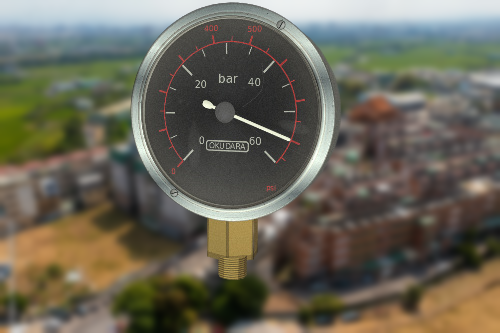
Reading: 55 bar
